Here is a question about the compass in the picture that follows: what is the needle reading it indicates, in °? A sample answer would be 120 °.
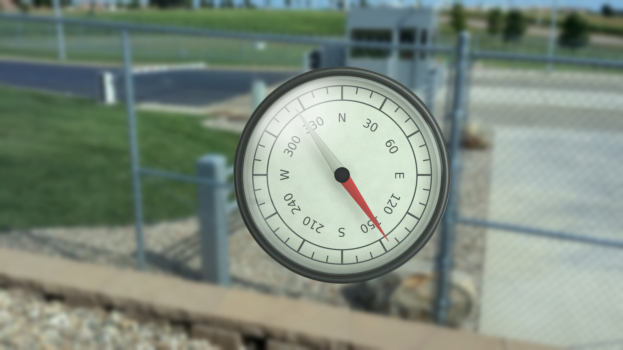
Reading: 145 °
